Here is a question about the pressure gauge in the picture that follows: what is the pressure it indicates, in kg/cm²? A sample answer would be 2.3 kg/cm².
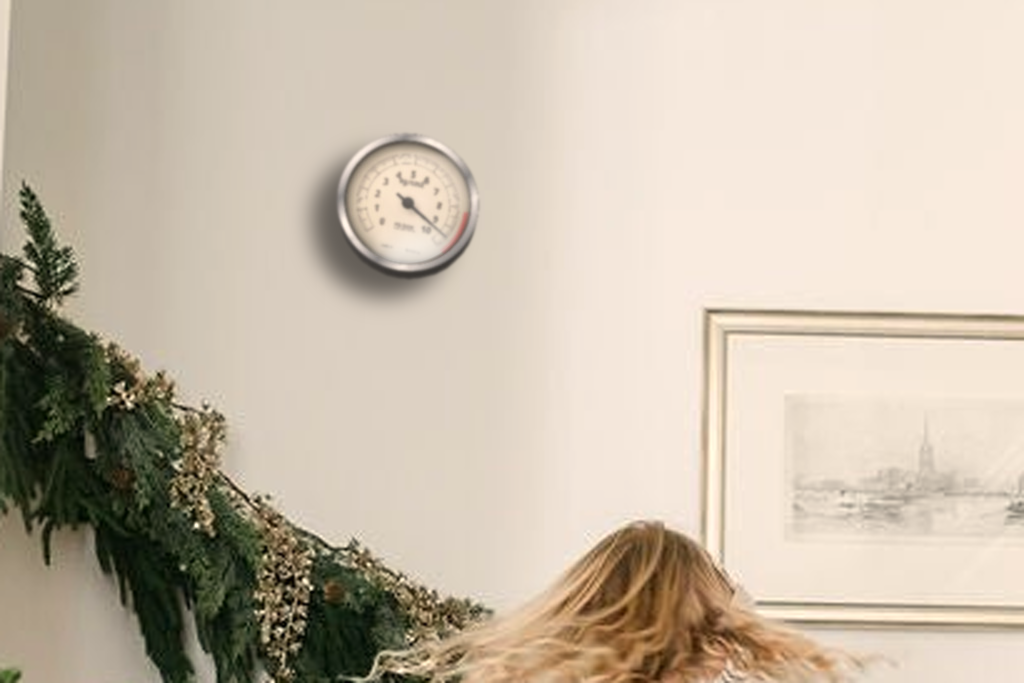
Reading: 9.5 kg/cm²
